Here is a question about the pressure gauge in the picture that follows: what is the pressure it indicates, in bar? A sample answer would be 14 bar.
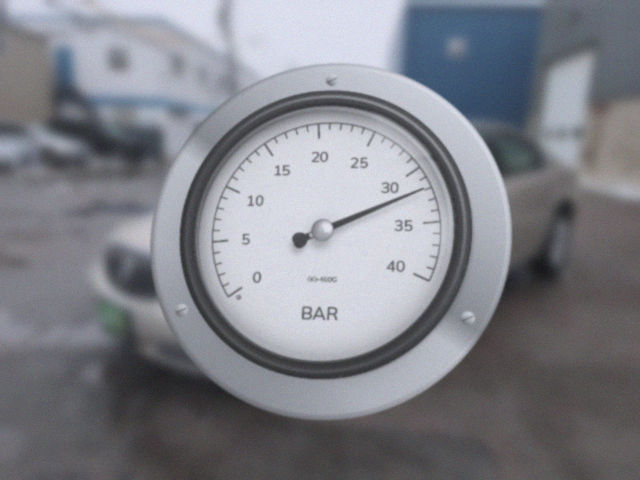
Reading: 32 bar
